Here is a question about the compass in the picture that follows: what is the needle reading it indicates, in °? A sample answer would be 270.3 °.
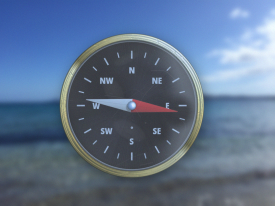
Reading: 97.5 °
